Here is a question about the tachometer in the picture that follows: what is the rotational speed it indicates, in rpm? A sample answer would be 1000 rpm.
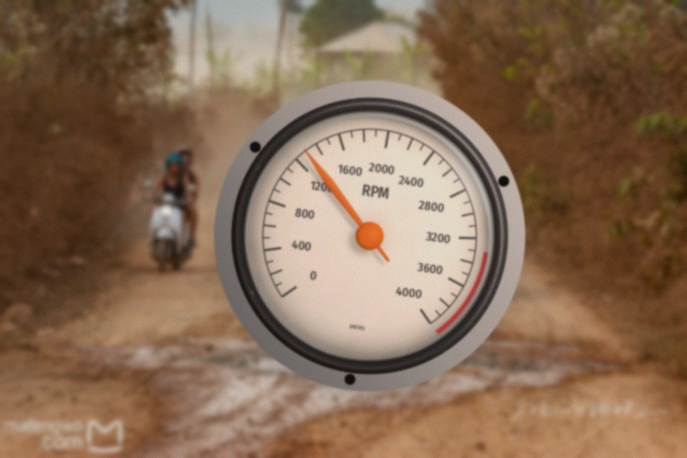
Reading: 1300 rpm
